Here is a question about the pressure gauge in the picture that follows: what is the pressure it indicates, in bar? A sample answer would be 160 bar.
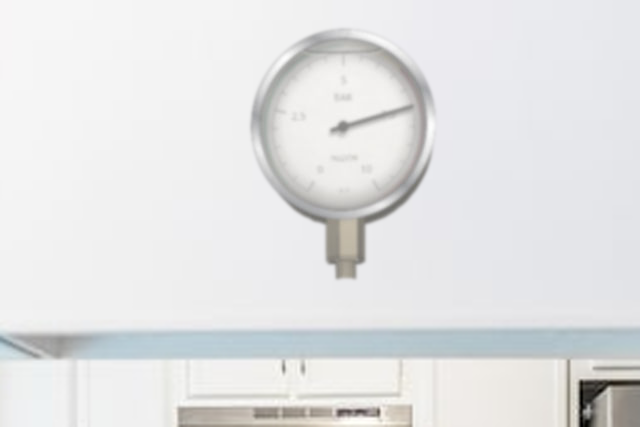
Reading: 7.5 bar
